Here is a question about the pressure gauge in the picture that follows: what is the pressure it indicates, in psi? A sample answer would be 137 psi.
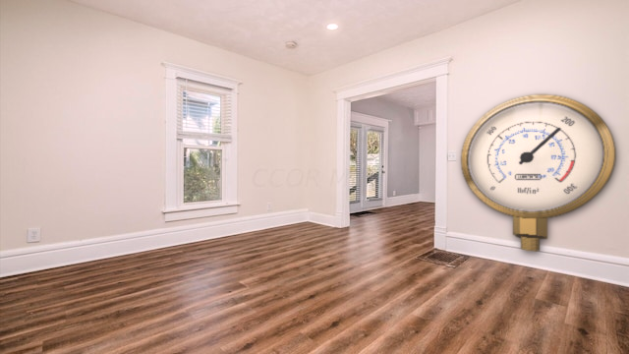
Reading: 200 psi
